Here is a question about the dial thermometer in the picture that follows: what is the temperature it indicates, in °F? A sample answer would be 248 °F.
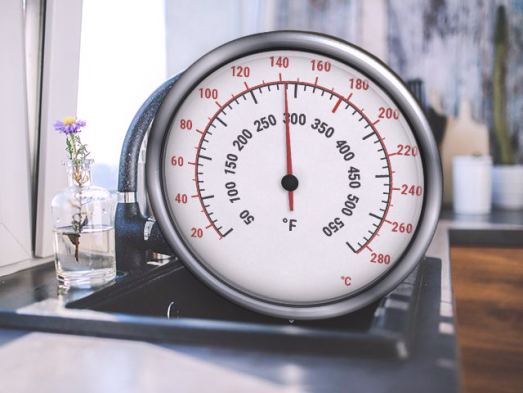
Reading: 290 °F
